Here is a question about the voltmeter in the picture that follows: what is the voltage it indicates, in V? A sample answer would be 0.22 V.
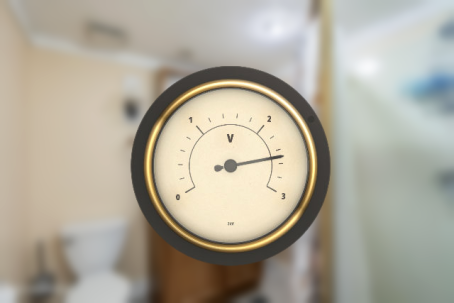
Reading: 2.5 V
